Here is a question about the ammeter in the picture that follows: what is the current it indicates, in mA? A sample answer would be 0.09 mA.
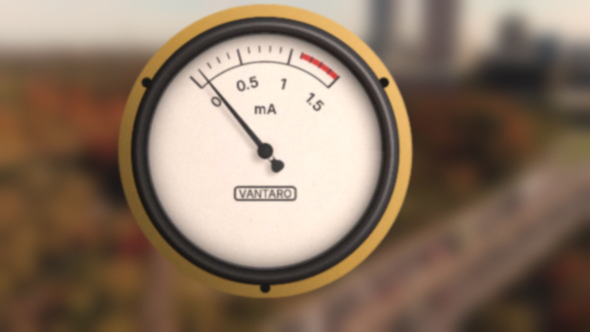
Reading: 0.1 mA
